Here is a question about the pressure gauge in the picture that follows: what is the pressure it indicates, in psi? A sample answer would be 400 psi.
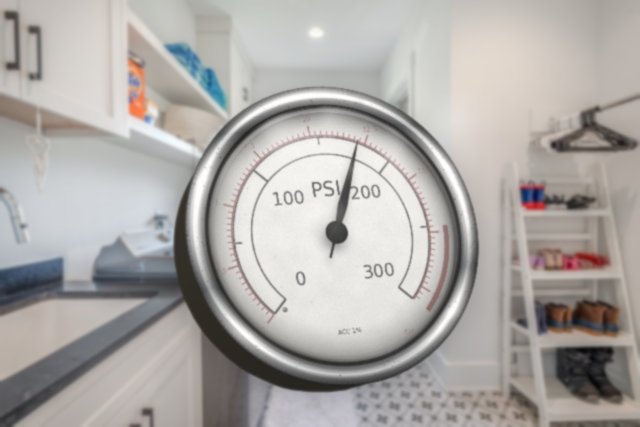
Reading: 175 psi
